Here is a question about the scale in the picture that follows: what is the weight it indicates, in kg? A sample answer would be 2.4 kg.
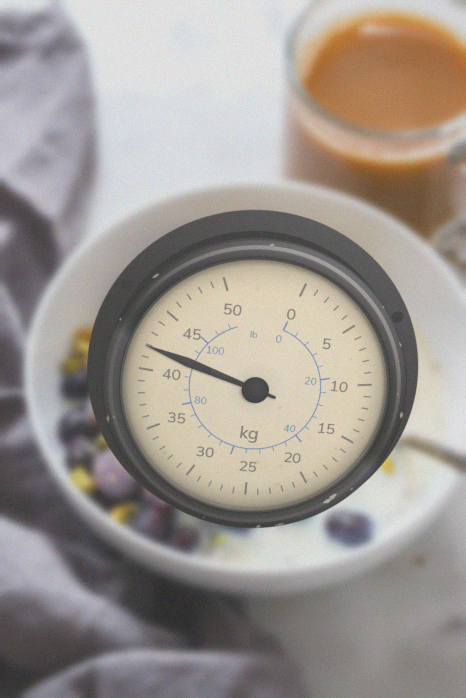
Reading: 42 kg
